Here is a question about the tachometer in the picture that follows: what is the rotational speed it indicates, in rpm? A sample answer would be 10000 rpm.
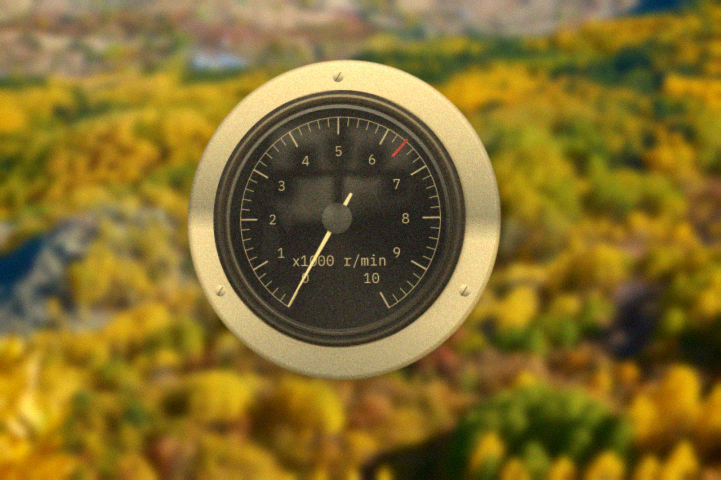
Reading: 0 rpm
